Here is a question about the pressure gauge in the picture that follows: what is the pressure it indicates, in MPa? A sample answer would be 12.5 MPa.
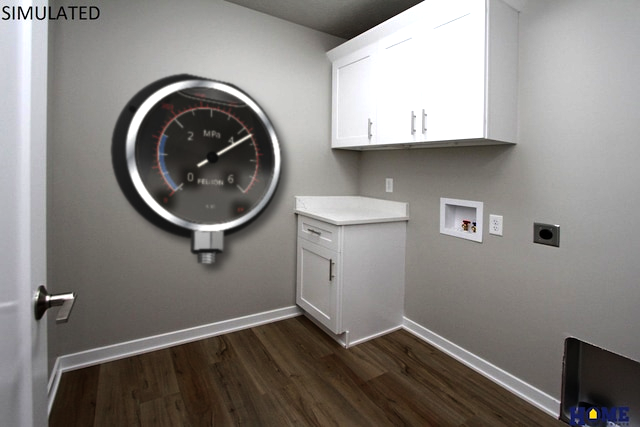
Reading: 4.25 MPa
